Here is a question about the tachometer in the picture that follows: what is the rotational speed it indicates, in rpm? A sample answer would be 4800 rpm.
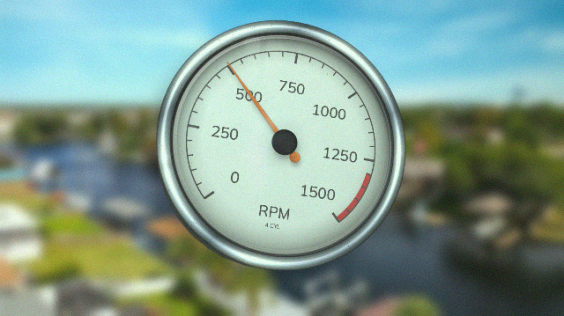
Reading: 500 rpm
